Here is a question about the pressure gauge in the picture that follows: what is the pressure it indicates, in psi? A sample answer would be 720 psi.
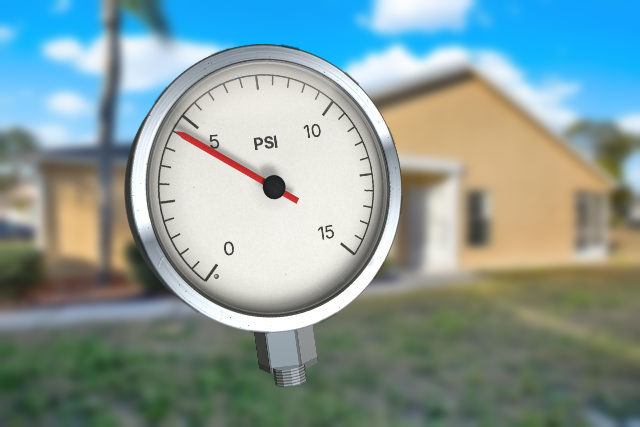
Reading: 4.5 psi
